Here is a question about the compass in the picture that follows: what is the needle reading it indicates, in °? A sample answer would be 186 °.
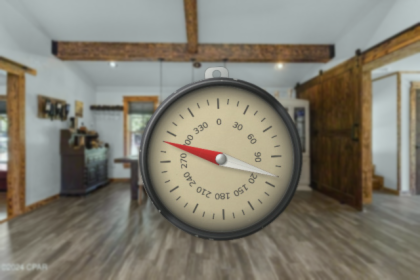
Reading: 290 °
